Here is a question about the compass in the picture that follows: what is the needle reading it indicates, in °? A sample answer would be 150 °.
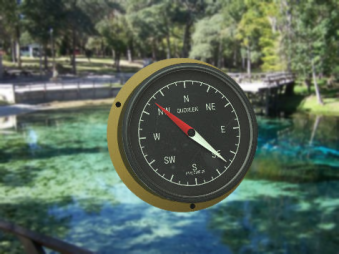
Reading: 315 °
